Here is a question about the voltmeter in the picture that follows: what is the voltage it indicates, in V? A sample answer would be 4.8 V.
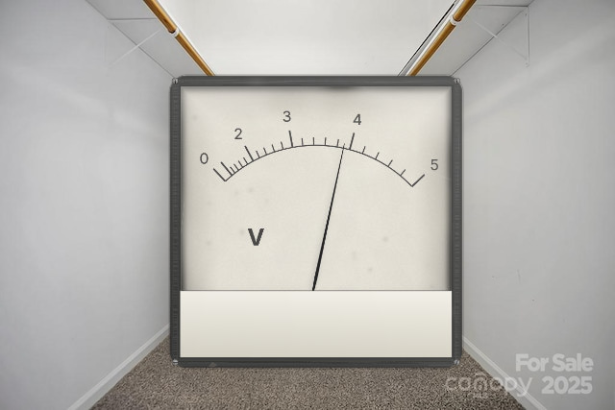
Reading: 3.9 V
